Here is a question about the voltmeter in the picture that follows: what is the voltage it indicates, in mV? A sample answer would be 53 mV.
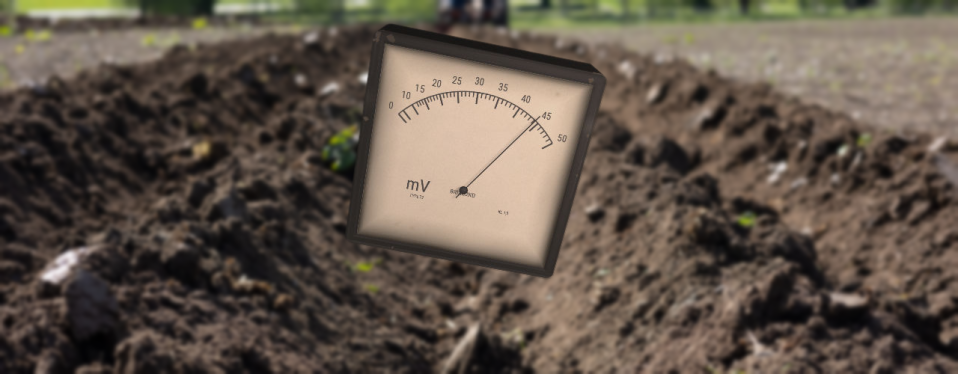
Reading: 44 mV
